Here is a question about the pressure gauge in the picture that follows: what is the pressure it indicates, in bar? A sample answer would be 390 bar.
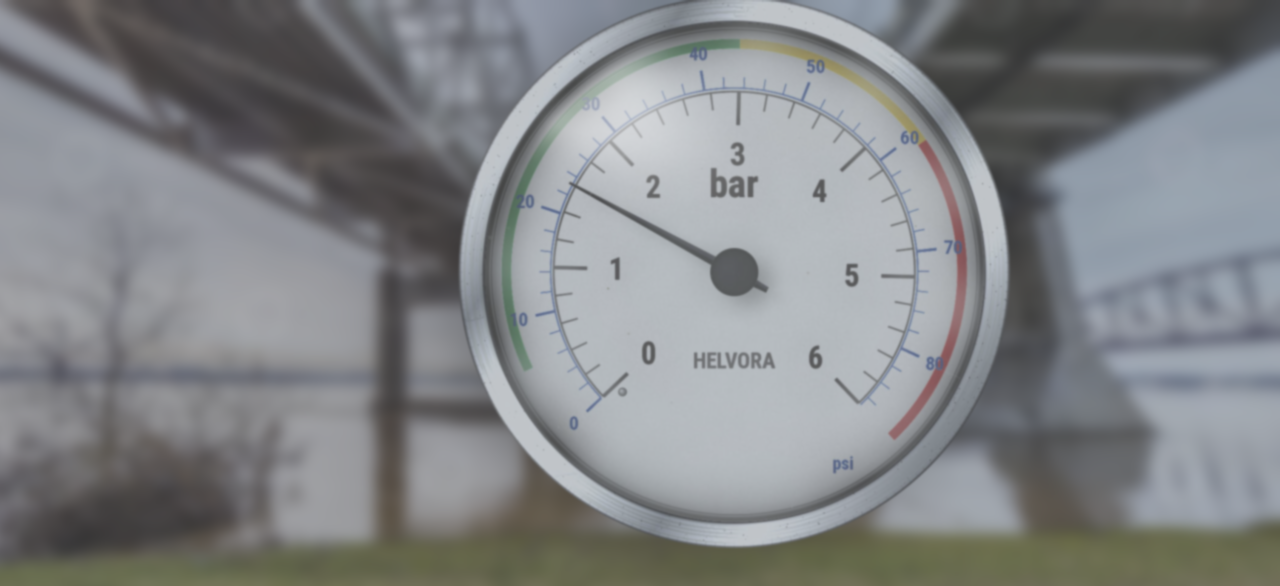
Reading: 1.6 bar
